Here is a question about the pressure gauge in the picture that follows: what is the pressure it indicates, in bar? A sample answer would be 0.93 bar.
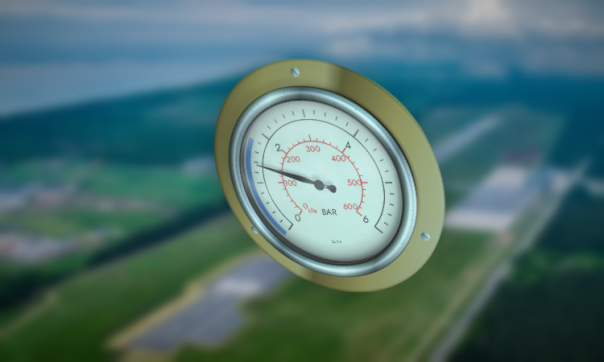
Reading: 1.4 bar
